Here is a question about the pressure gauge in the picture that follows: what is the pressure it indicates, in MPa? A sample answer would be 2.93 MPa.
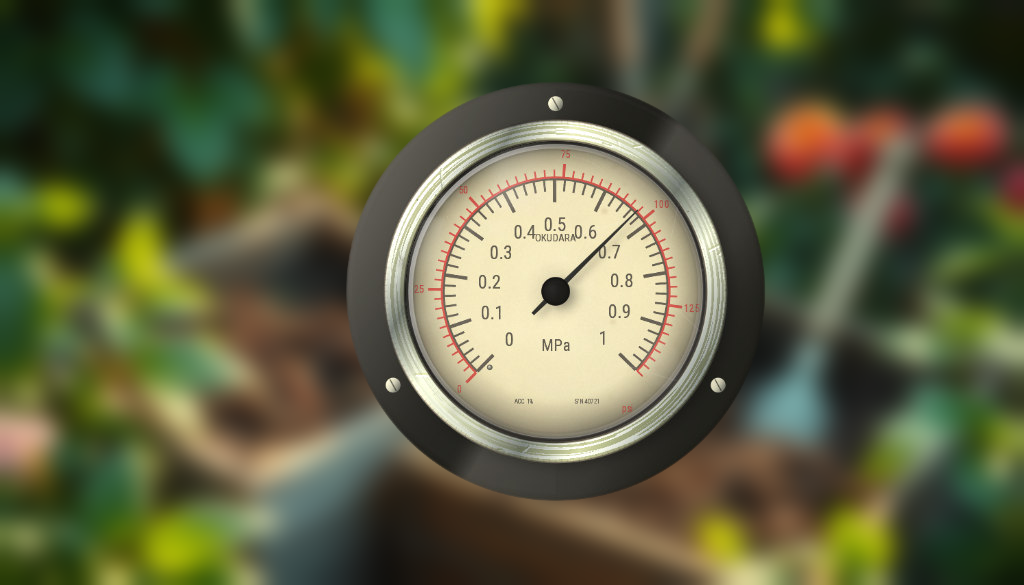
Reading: 0.67 MPa
